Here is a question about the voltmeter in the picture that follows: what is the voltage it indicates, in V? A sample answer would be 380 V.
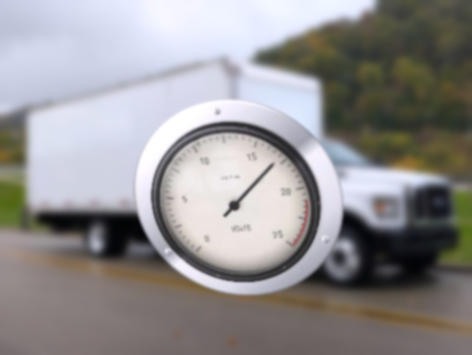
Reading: 17 V
